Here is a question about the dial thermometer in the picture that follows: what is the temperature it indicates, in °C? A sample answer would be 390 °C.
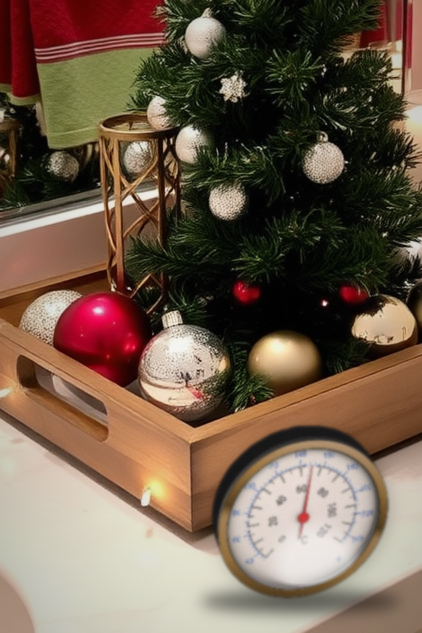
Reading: 65 °C
